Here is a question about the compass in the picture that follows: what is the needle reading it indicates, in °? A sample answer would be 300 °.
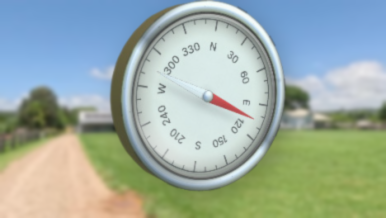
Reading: 105 °
